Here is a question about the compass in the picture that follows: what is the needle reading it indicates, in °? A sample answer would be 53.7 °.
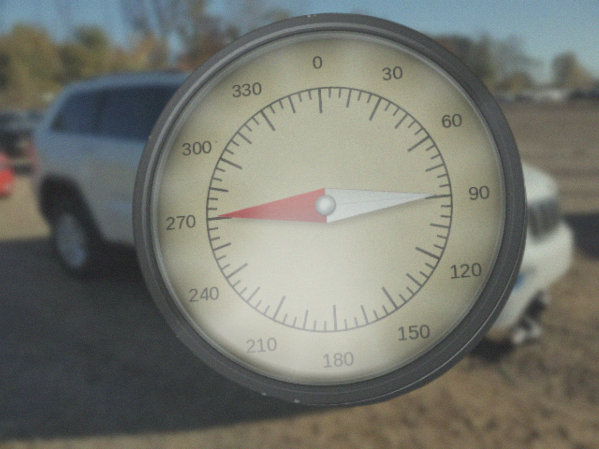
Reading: 270 °
